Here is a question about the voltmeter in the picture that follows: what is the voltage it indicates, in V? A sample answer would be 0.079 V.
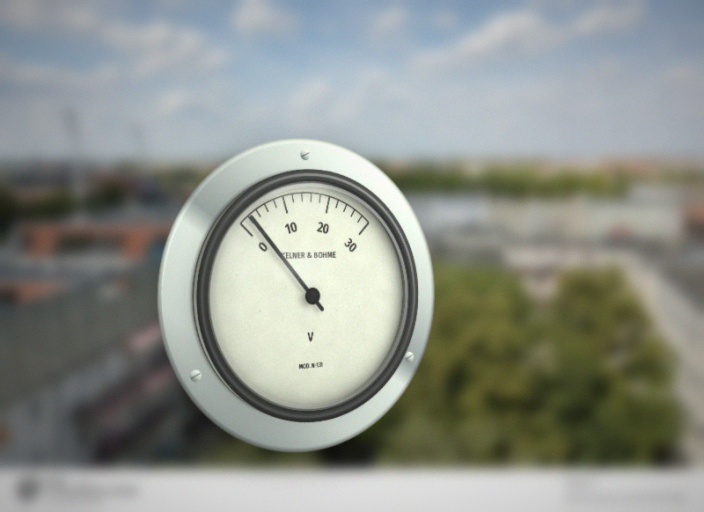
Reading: 2 V
